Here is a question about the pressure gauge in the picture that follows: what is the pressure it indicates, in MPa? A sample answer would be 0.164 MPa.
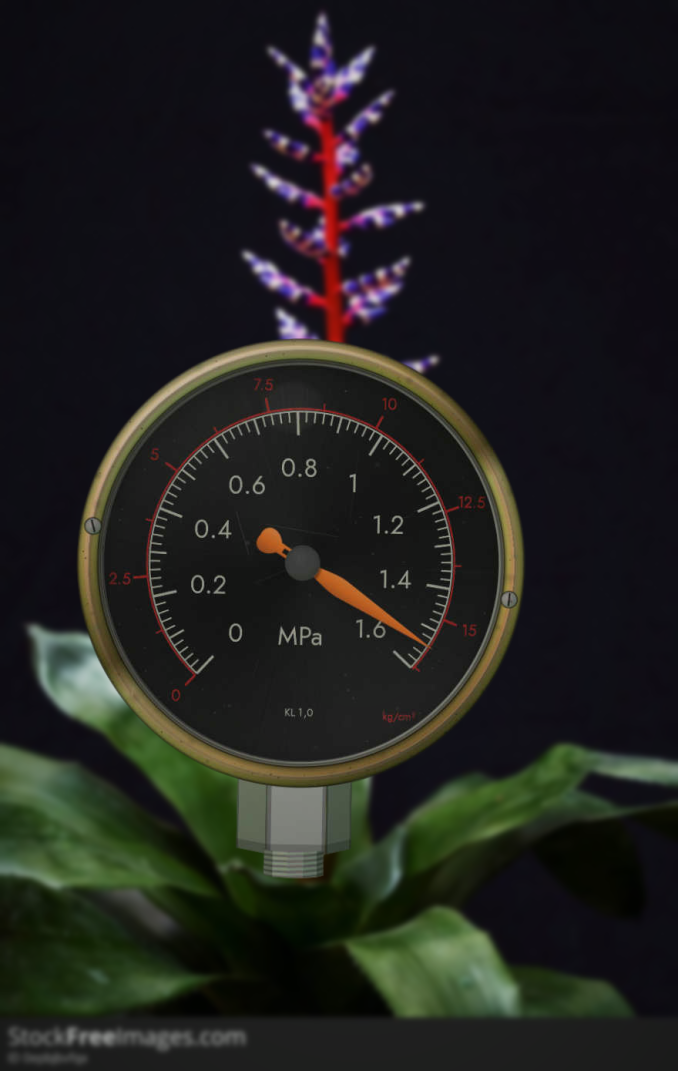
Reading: 1.54 MPa
